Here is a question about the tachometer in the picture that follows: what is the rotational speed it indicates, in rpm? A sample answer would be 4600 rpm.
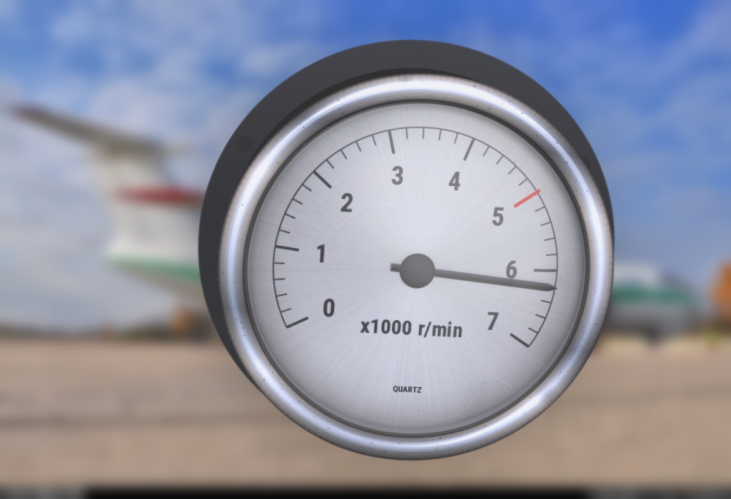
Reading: 6200 rpm
